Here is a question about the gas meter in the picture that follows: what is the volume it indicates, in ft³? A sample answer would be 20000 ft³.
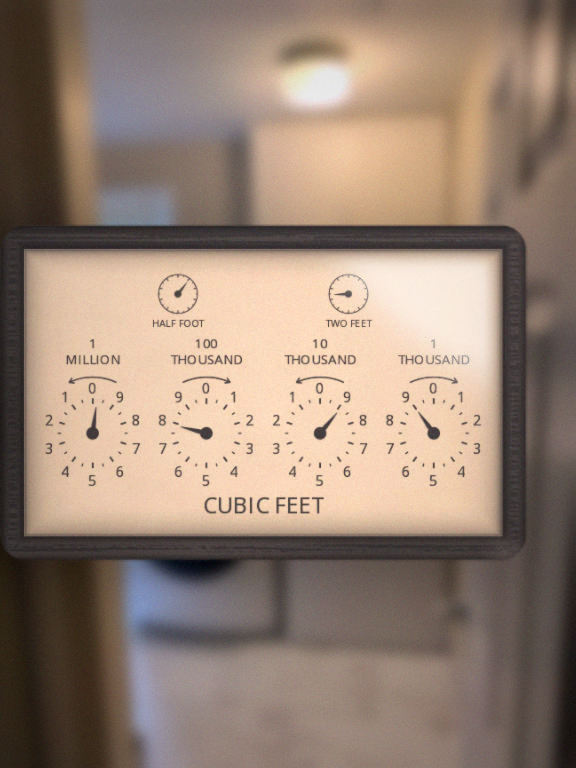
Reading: 978900 ft³
